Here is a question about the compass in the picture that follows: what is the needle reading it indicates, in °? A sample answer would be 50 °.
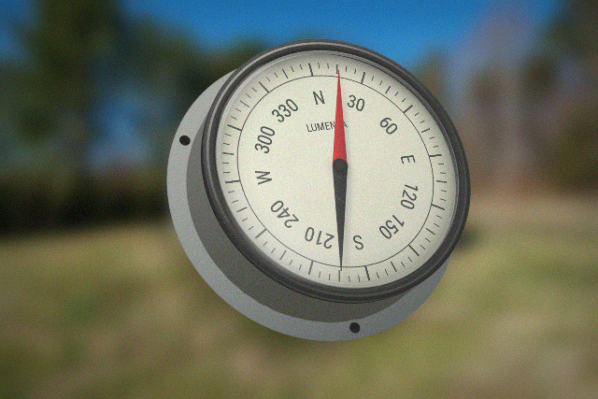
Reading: 15 °
